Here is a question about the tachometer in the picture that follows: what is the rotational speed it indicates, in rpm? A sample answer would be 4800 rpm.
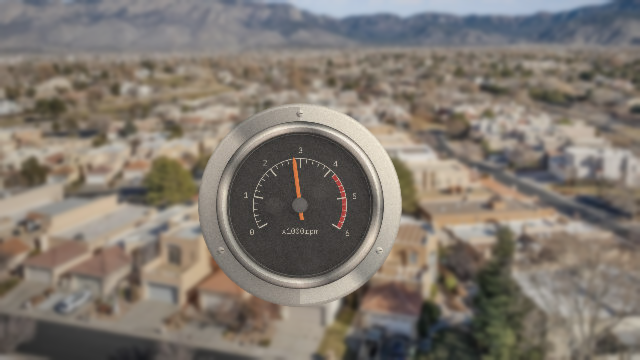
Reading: 2800 rpm
